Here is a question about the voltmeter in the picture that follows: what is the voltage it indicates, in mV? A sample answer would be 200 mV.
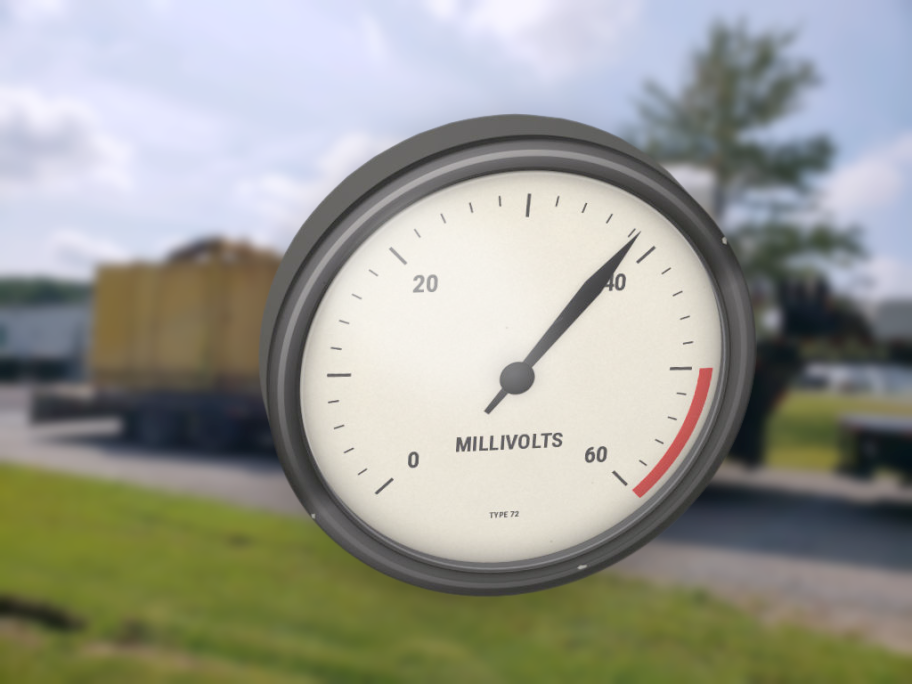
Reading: 38 mV
